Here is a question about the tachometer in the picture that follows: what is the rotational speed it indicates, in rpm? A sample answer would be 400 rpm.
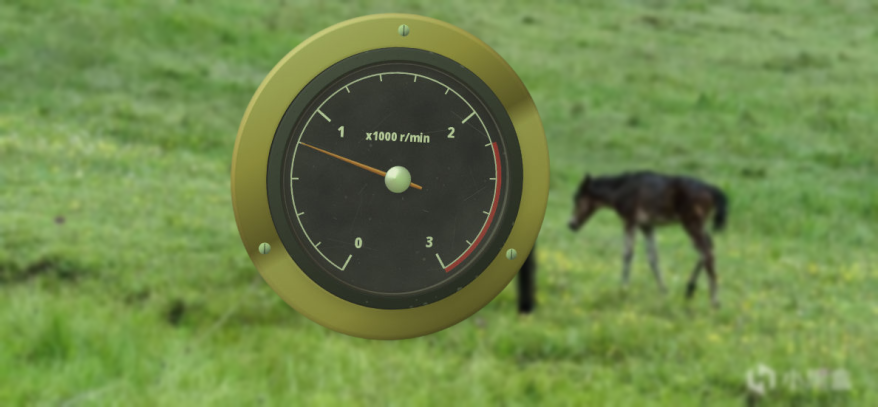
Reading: 800 rpm
